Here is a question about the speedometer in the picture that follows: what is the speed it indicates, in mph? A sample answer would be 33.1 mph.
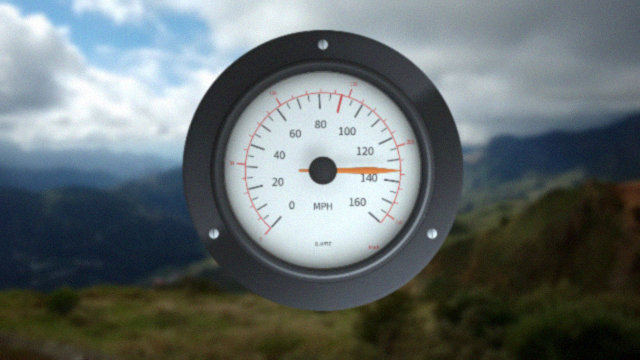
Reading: 135 mph
